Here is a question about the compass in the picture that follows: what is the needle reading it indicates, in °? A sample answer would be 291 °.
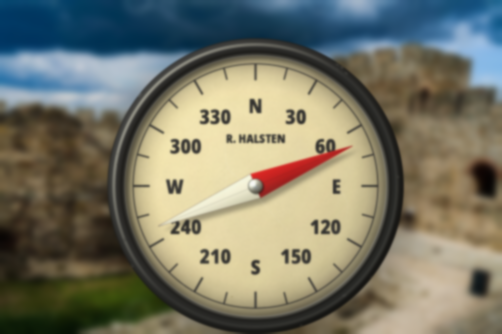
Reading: 67.5 °
